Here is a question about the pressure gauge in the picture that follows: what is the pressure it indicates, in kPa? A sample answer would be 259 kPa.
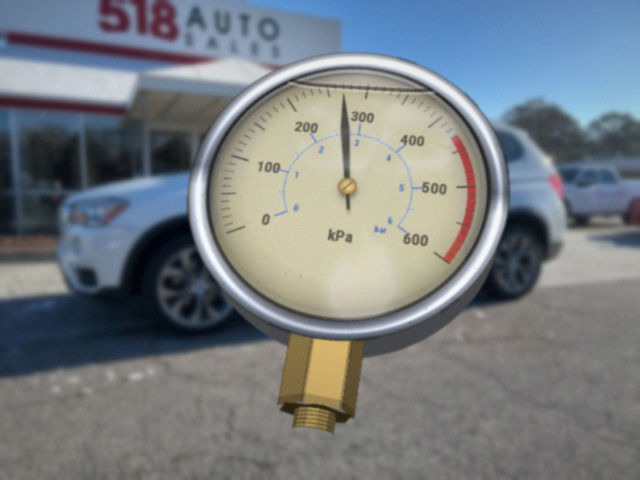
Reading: 270 kPa
